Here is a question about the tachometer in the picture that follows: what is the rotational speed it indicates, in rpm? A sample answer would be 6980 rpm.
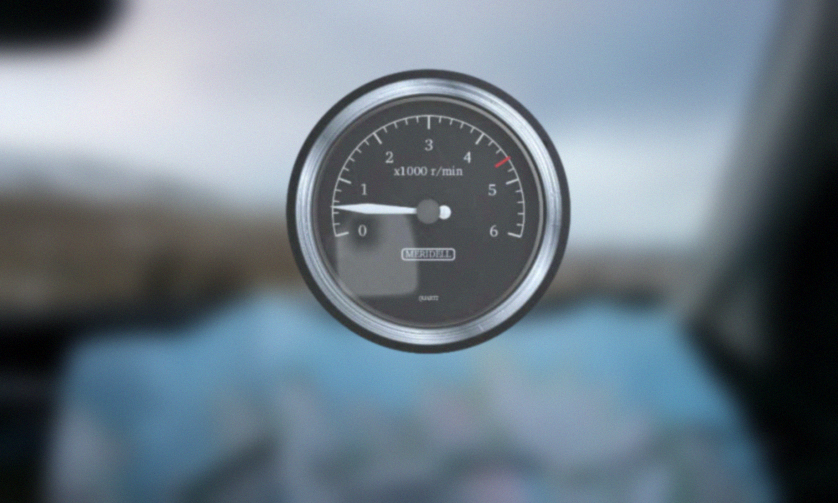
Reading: 500 rpm
